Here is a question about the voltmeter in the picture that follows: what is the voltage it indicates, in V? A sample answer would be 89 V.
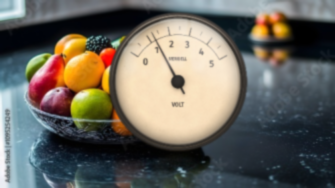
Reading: 1.25 V
